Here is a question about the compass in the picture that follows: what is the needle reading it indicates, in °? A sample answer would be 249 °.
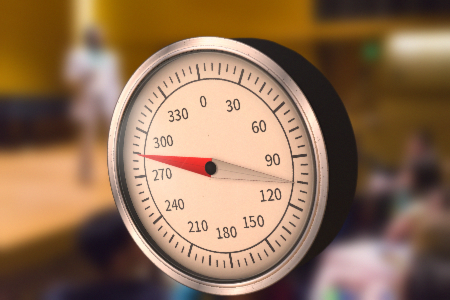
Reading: 285 °
